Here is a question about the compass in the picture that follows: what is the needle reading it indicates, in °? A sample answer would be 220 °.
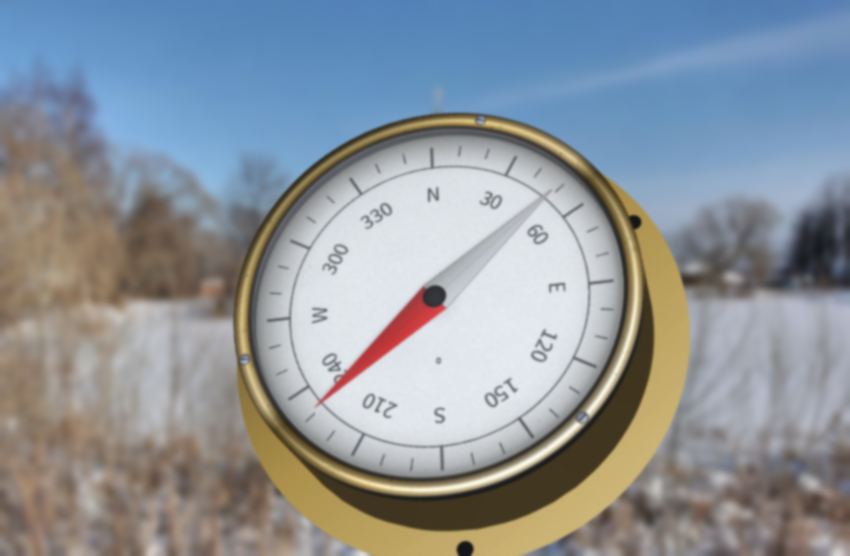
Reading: 230 °
